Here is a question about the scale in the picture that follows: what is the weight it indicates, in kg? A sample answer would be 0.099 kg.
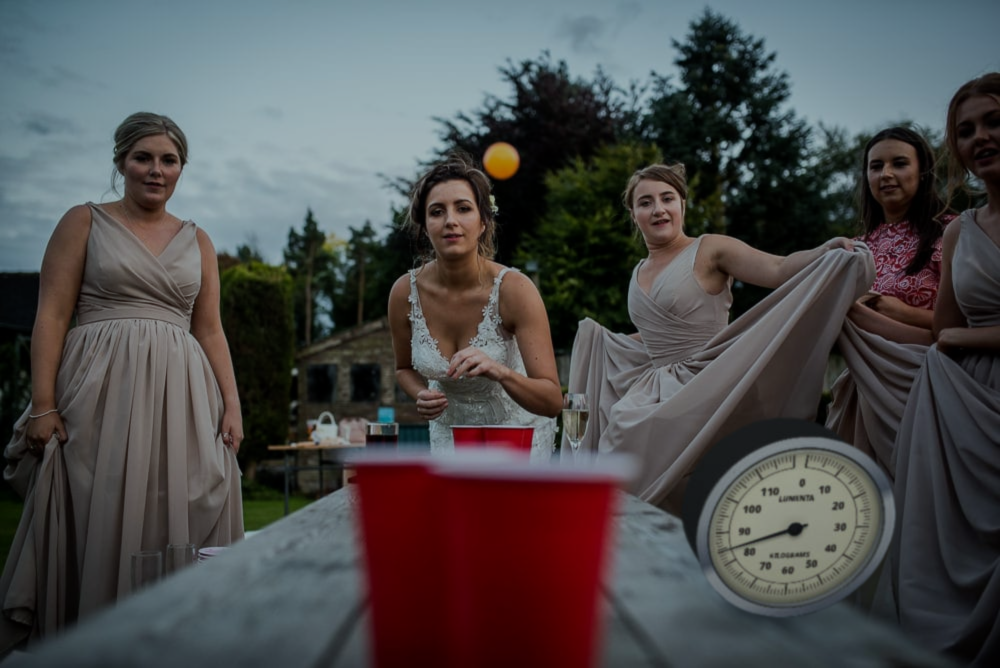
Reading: 85 kg
